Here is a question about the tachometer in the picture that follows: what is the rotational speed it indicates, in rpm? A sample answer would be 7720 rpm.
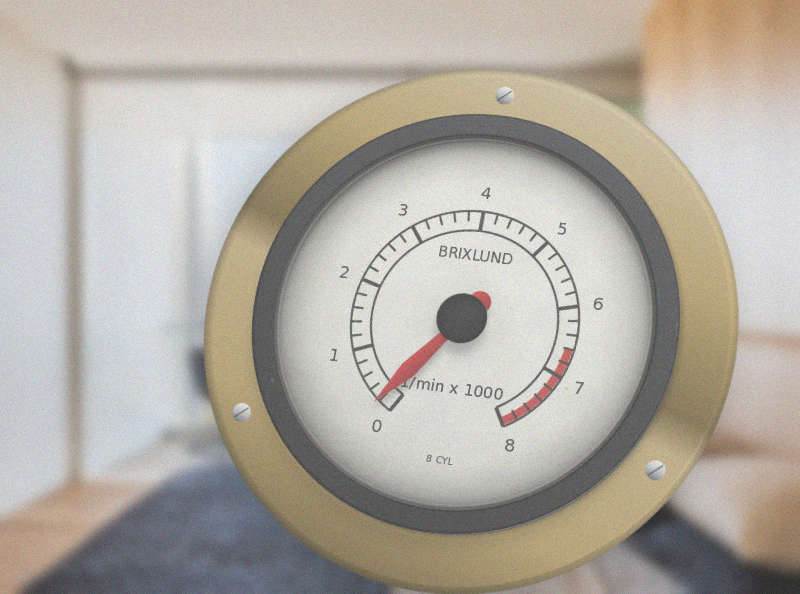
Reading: 200 rpm
